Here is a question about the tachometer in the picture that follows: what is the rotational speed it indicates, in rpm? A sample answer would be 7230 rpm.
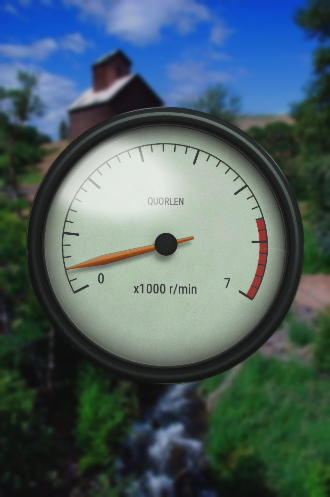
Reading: 400 rpm
